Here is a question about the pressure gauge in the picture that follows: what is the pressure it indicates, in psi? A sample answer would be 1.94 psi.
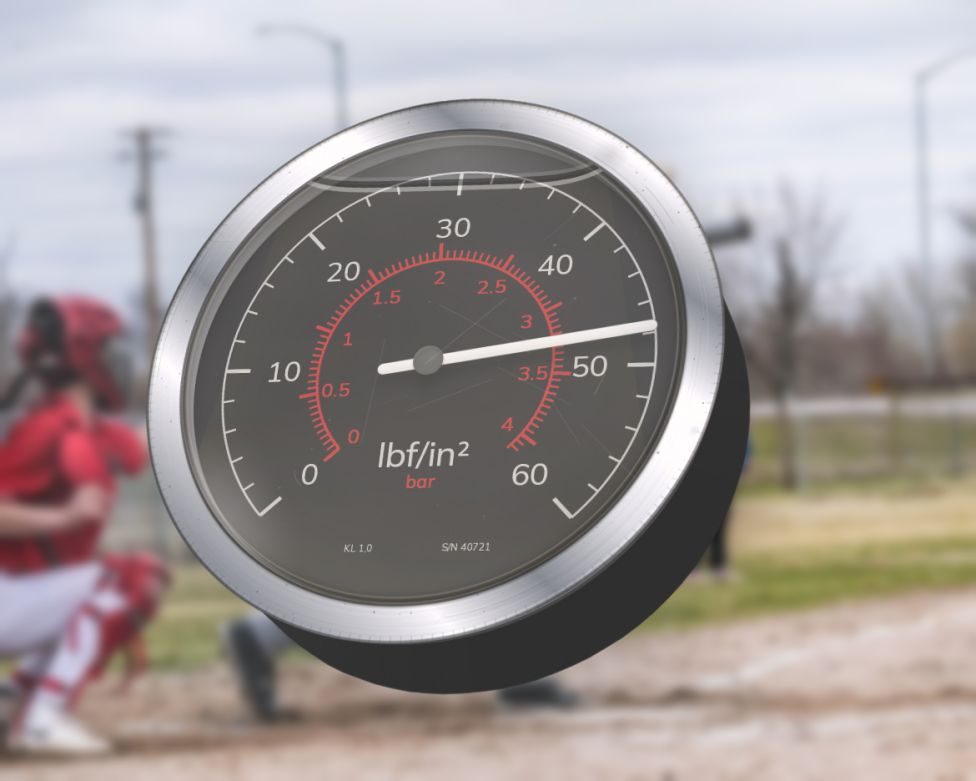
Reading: 48 psi
